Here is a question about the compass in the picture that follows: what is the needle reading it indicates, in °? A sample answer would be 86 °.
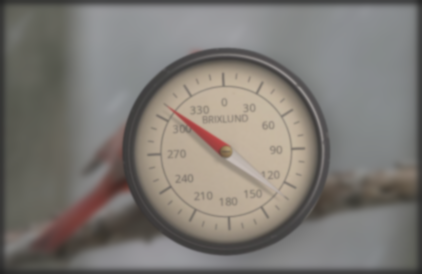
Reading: 310 °
